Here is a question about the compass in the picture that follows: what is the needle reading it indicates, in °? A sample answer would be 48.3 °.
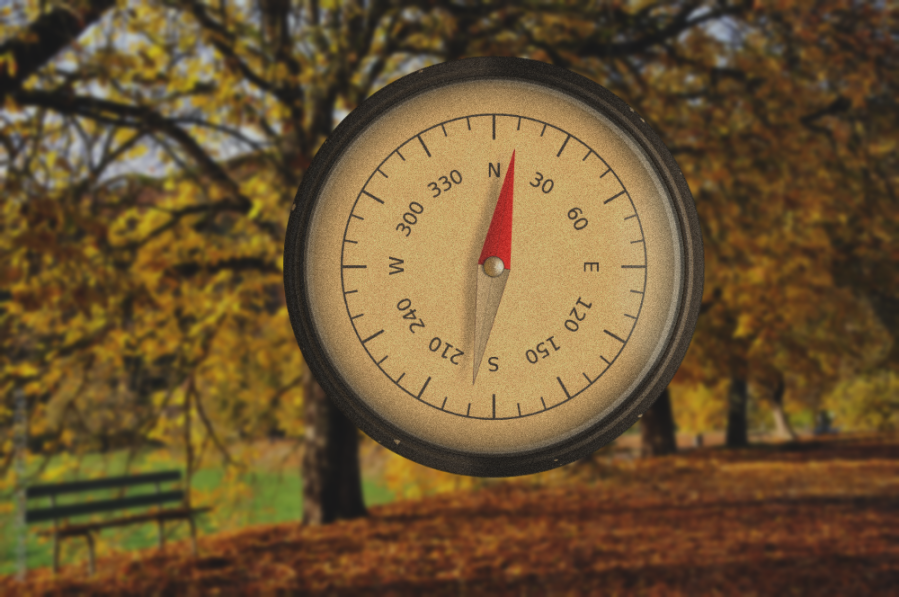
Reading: 10 °
